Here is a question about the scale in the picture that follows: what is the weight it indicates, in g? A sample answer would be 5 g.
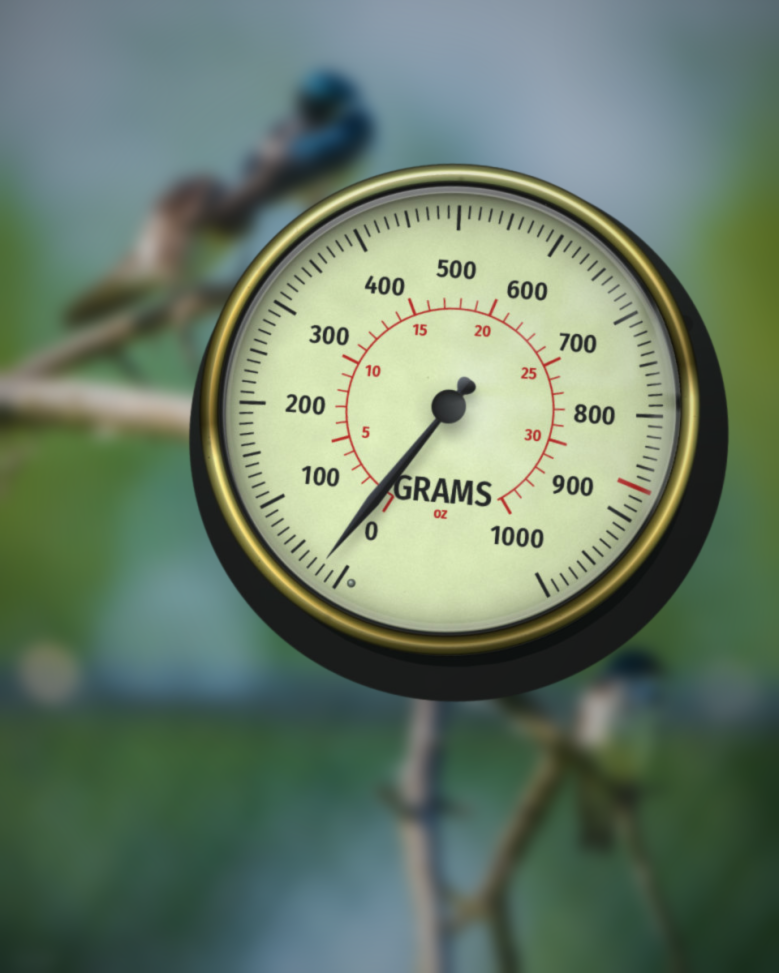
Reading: 20 g
